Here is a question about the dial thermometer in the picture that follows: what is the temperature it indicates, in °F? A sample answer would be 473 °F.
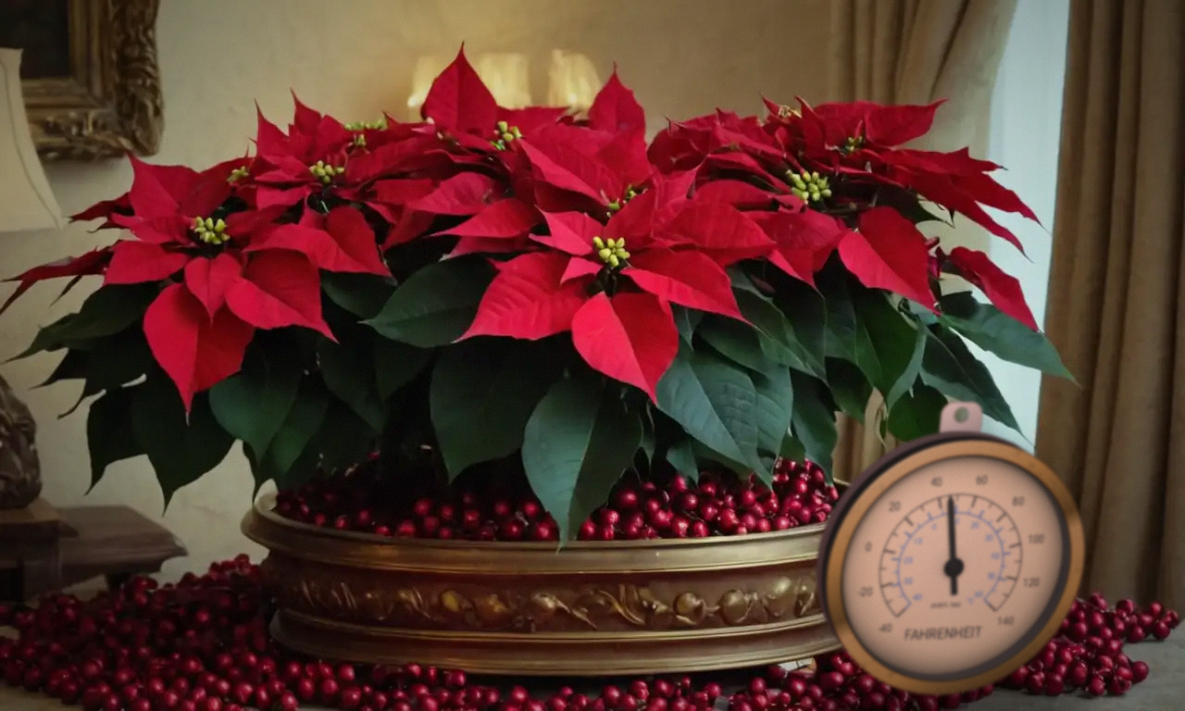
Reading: 45 °F
